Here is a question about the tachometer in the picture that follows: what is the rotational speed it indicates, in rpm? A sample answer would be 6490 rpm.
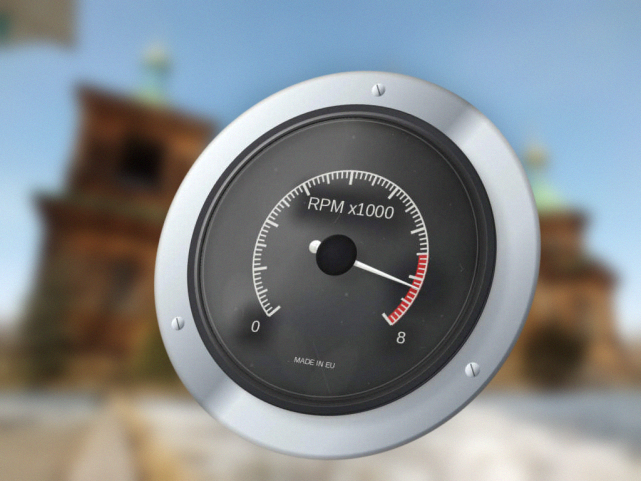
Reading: 7200 rpm
